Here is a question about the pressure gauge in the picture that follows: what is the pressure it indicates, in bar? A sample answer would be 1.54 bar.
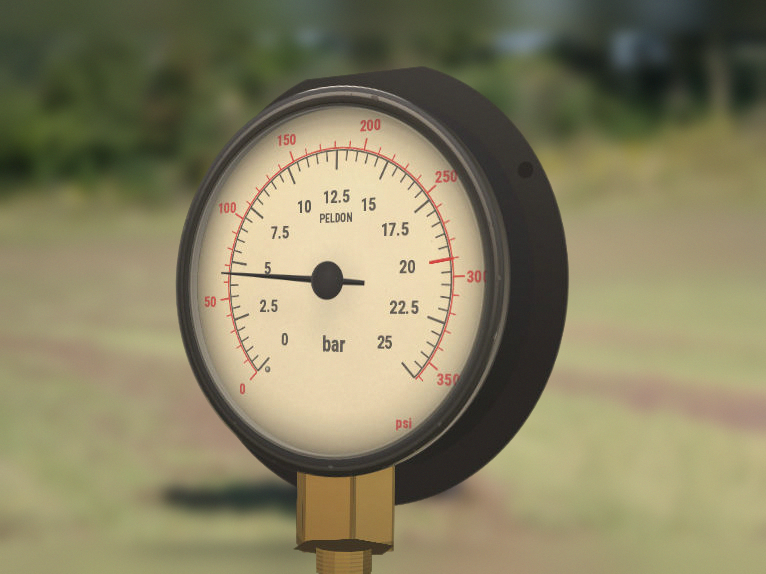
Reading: 4.5 bar
